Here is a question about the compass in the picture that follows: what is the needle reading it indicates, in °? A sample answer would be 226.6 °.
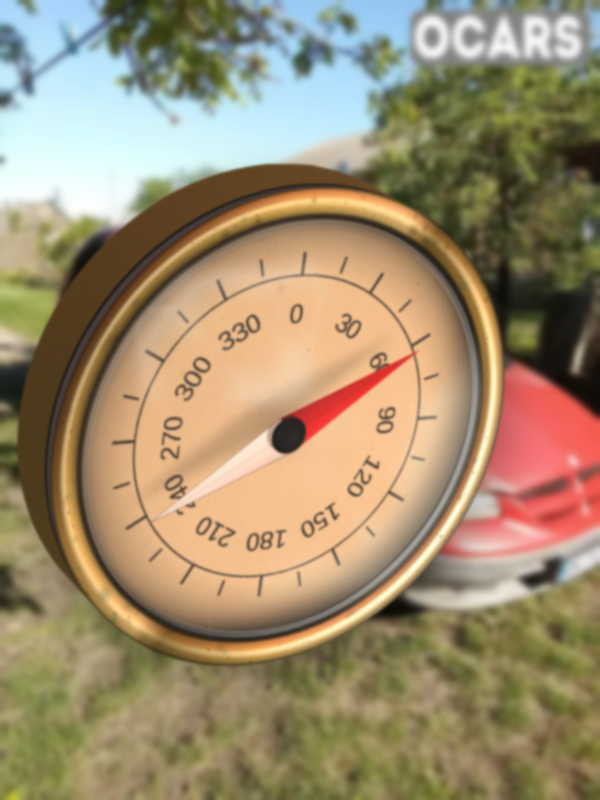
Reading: 60 °
